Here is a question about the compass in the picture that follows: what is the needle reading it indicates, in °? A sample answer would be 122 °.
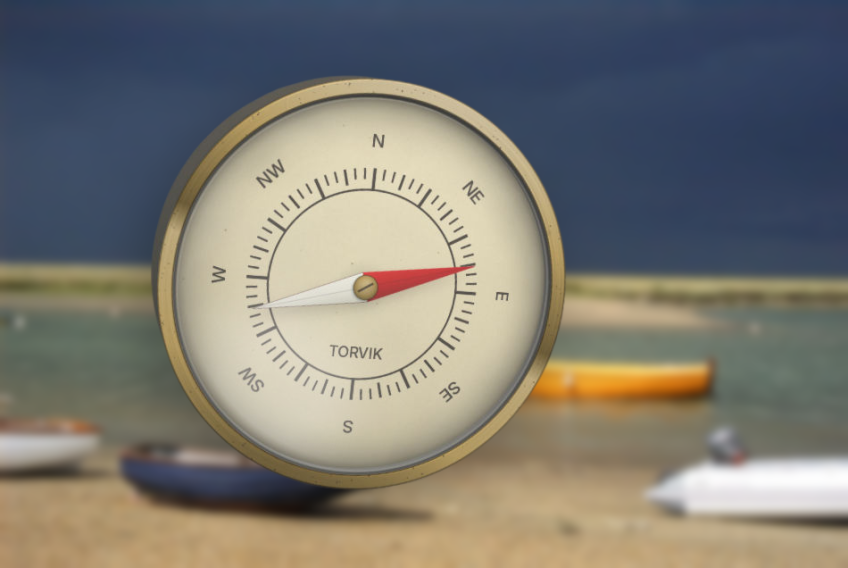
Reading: 75 °
